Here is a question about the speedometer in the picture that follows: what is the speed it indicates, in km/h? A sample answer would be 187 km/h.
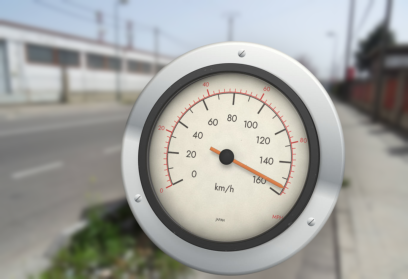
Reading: 155 km/h
